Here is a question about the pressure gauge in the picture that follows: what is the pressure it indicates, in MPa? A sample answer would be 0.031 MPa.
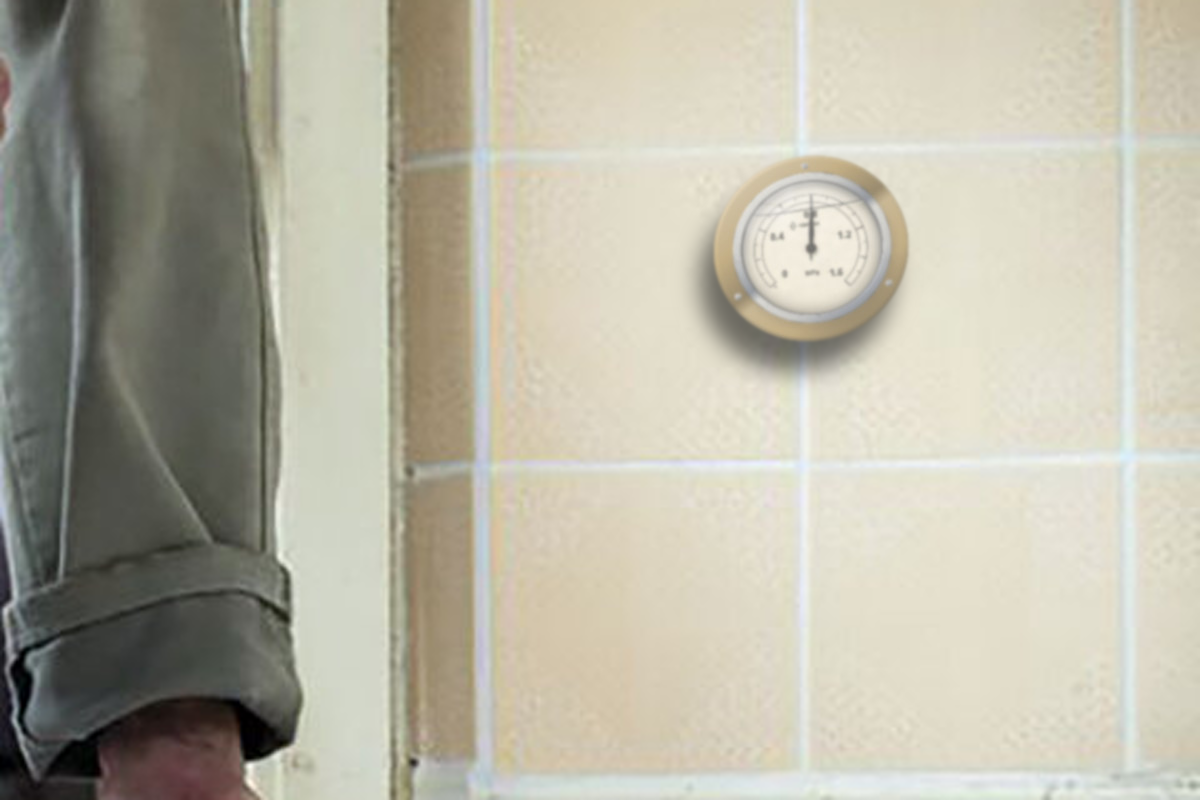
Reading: 0.8 MPa
